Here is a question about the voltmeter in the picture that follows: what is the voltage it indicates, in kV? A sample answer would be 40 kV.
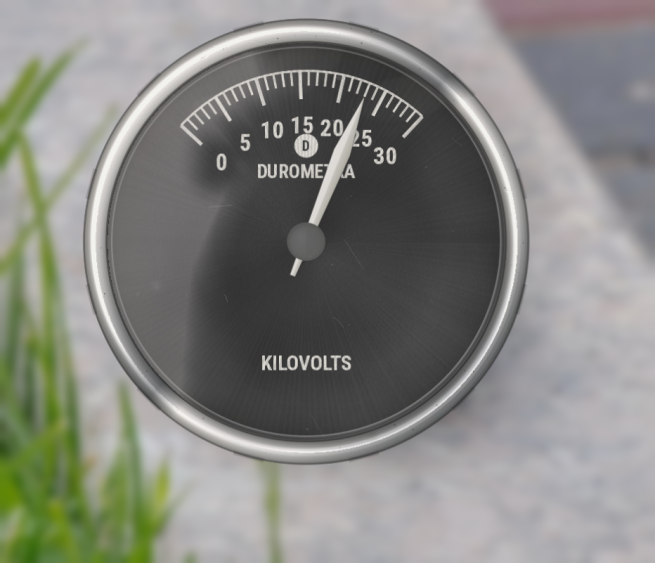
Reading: 23 kV
